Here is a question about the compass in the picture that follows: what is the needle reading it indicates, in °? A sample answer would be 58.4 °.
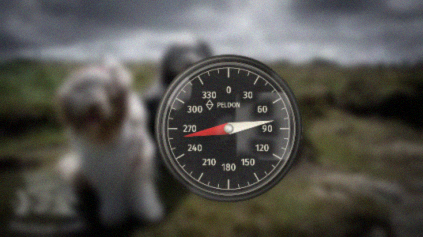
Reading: 260 °
